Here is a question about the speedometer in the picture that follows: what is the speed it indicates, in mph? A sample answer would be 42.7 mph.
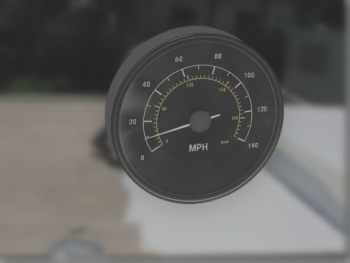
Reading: 10 mph
